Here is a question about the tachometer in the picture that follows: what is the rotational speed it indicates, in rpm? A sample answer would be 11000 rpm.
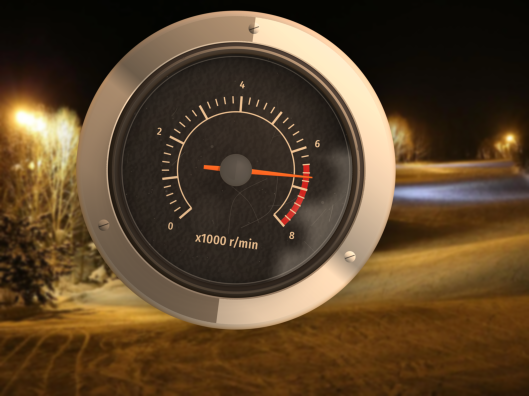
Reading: 6700 rpm
